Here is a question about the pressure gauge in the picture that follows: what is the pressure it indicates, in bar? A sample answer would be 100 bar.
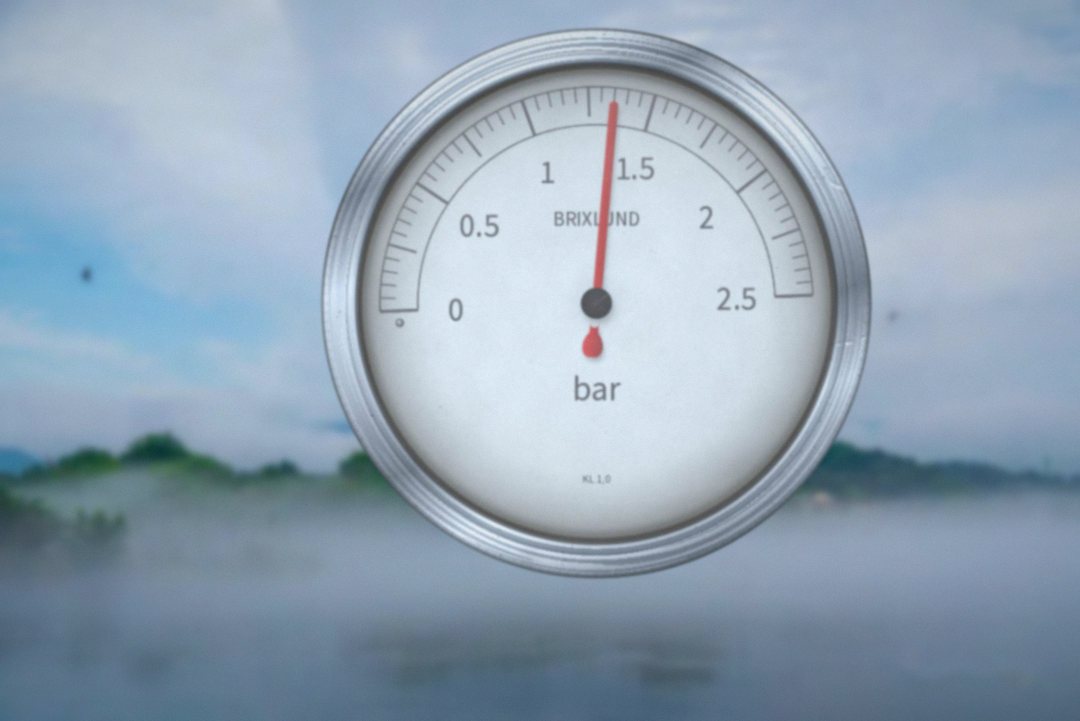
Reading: 1.35 bar
